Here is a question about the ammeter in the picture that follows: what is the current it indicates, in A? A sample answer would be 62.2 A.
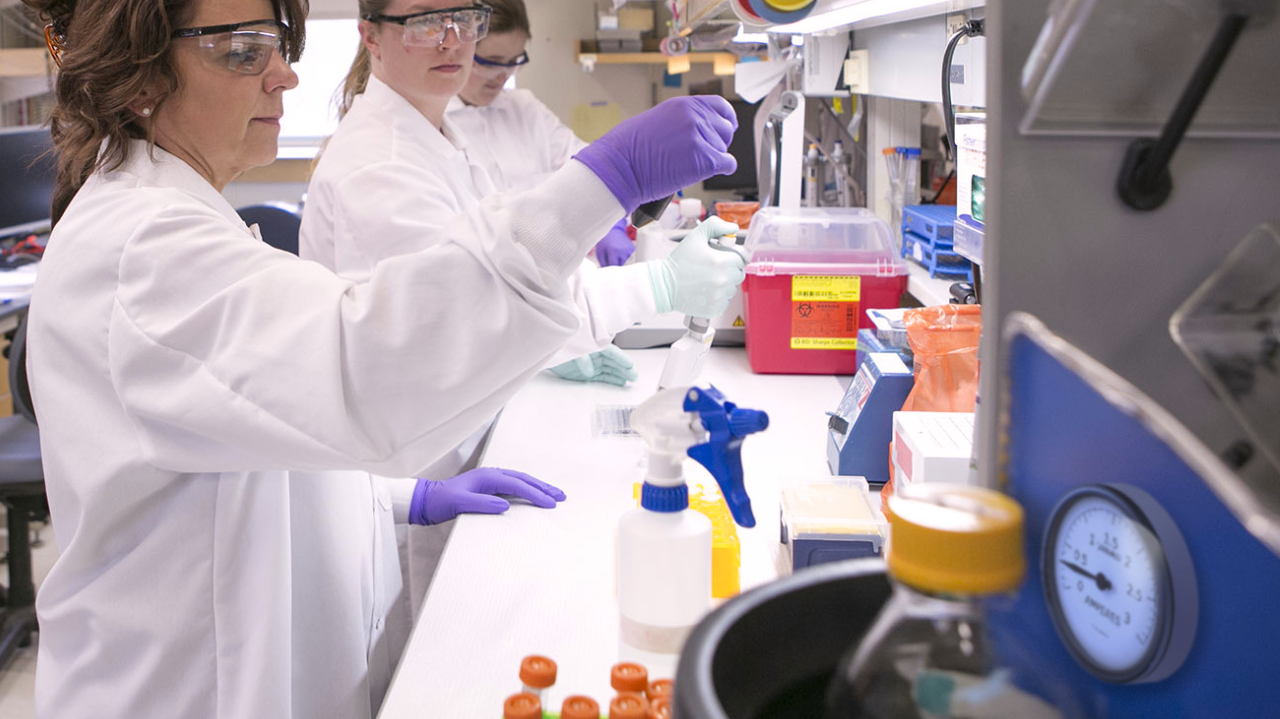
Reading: 0.3 A
